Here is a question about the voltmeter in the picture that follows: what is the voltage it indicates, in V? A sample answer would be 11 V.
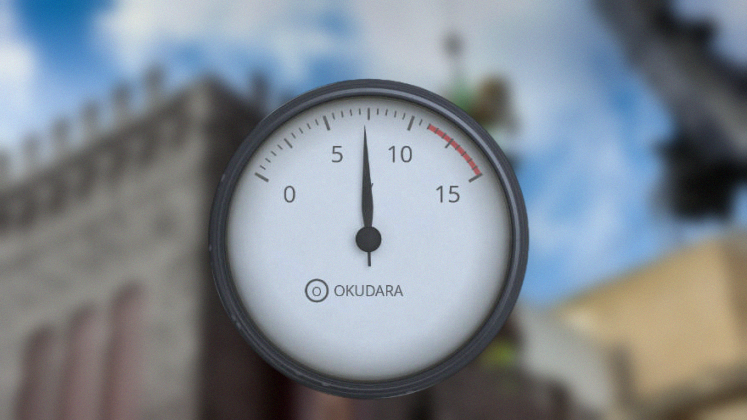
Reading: 7.25 V
